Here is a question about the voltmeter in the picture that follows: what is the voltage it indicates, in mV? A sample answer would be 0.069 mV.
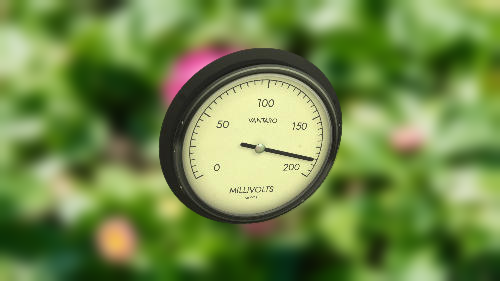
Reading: 185 mV
